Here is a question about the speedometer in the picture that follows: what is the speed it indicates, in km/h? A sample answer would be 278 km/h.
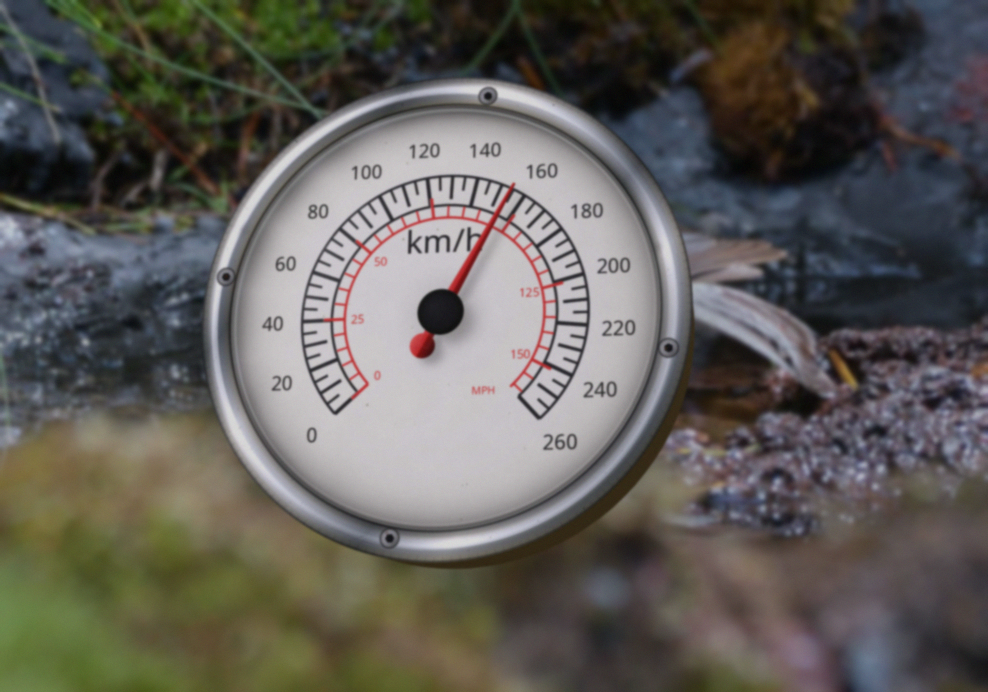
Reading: 155 km/h
